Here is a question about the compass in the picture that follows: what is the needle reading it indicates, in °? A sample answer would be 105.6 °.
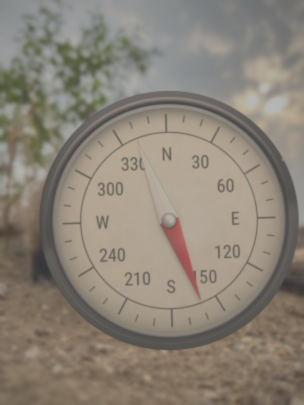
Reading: 160 °
